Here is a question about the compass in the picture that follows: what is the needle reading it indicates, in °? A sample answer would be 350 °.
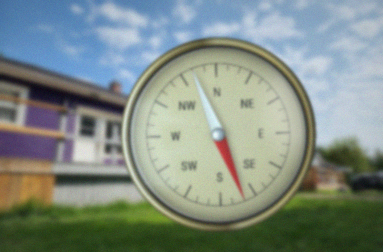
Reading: 160 °
